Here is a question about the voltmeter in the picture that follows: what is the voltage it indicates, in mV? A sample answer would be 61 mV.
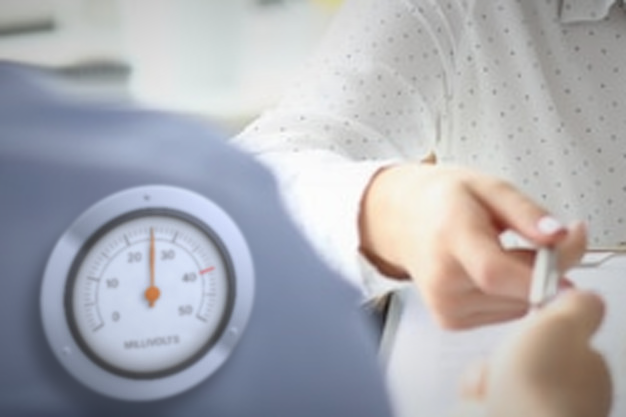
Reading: 25 mV
